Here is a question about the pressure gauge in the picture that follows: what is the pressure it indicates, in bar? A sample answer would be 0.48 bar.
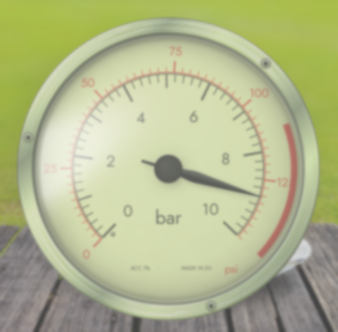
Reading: 9 bar
